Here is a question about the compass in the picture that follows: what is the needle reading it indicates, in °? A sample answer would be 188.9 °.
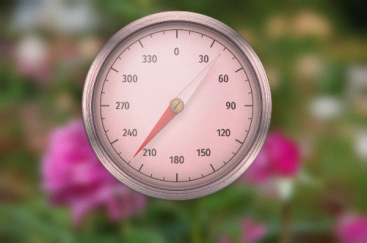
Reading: 220 °
